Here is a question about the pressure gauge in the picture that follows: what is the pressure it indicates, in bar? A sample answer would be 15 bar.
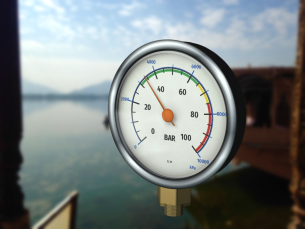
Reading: 35 bar
